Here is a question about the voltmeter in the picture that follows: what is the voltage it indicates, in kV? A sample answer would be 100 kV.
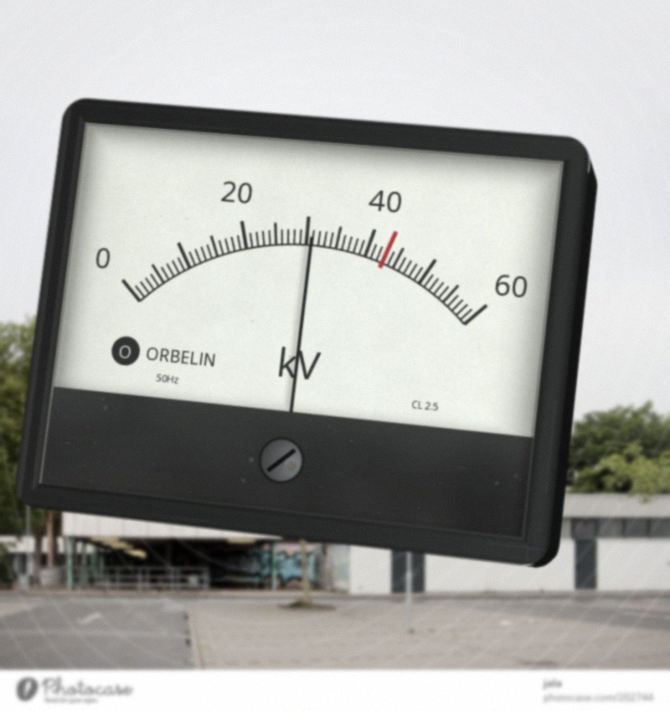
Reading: 31 kV
